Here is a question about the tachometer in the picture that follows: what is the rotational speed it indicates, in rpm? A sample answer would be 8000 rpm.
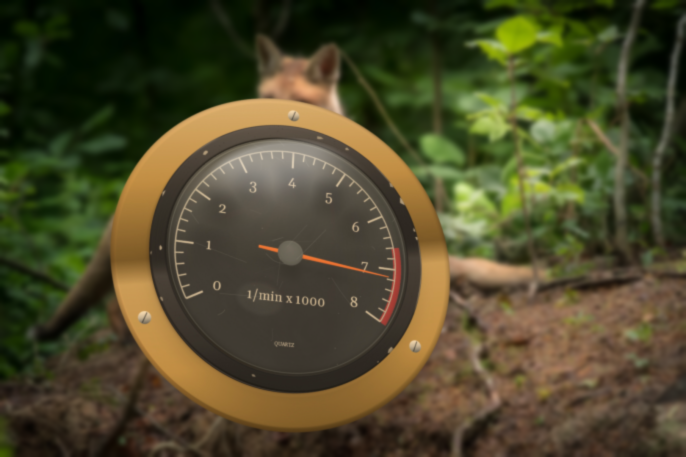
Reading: 7200 rpm
